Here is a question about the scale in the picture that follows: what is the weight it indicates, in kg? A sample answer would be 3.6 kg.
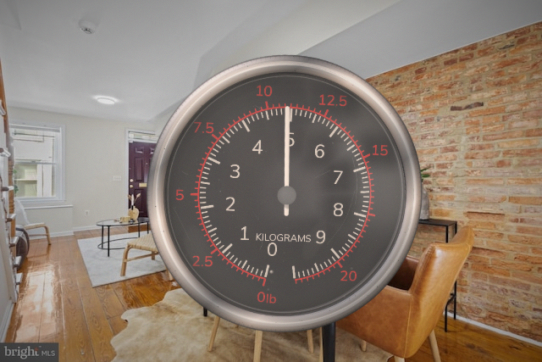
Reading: 4.9 kg
